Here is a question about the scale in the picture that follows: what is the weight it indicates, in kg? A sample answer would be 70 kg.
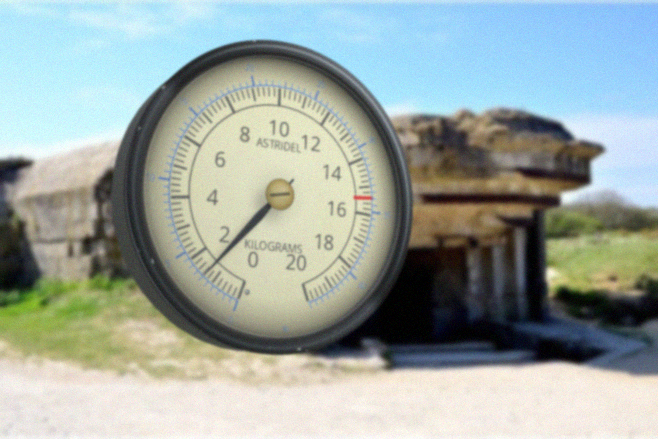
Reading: 1.4 kg
